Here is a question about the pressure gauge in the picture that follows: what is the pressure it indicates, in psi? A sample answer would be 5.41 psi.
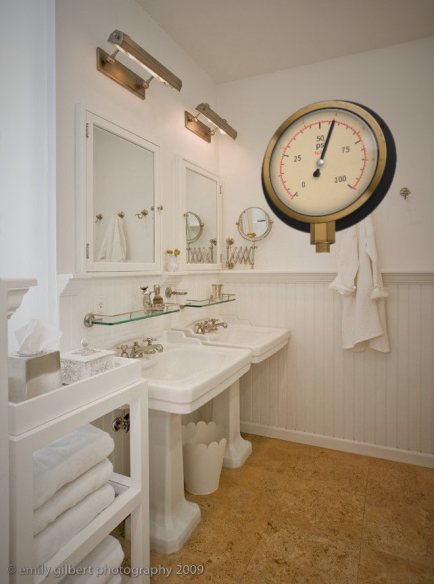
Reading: 57.5 psi
